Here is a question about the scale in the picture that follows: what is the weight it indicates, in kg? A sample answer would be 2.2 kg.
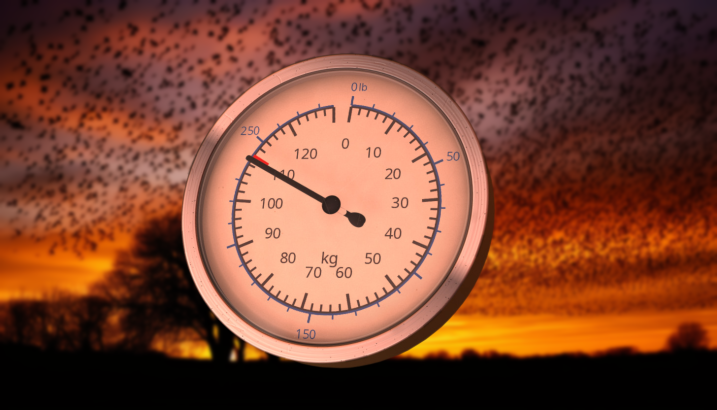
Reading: 109 kg
